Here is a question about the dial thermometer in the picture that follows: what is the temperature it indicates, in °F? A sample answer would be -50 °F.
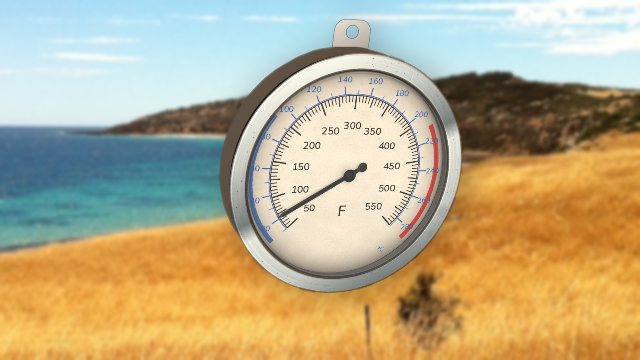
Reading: 75 °F
